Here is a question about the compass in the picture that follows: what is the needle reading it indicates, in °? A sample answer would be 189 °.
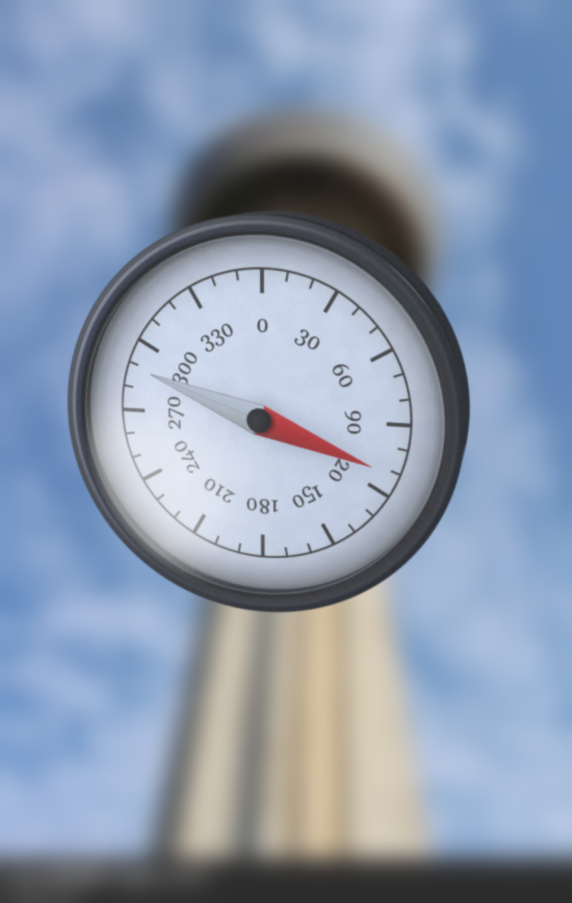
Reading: 110 °
